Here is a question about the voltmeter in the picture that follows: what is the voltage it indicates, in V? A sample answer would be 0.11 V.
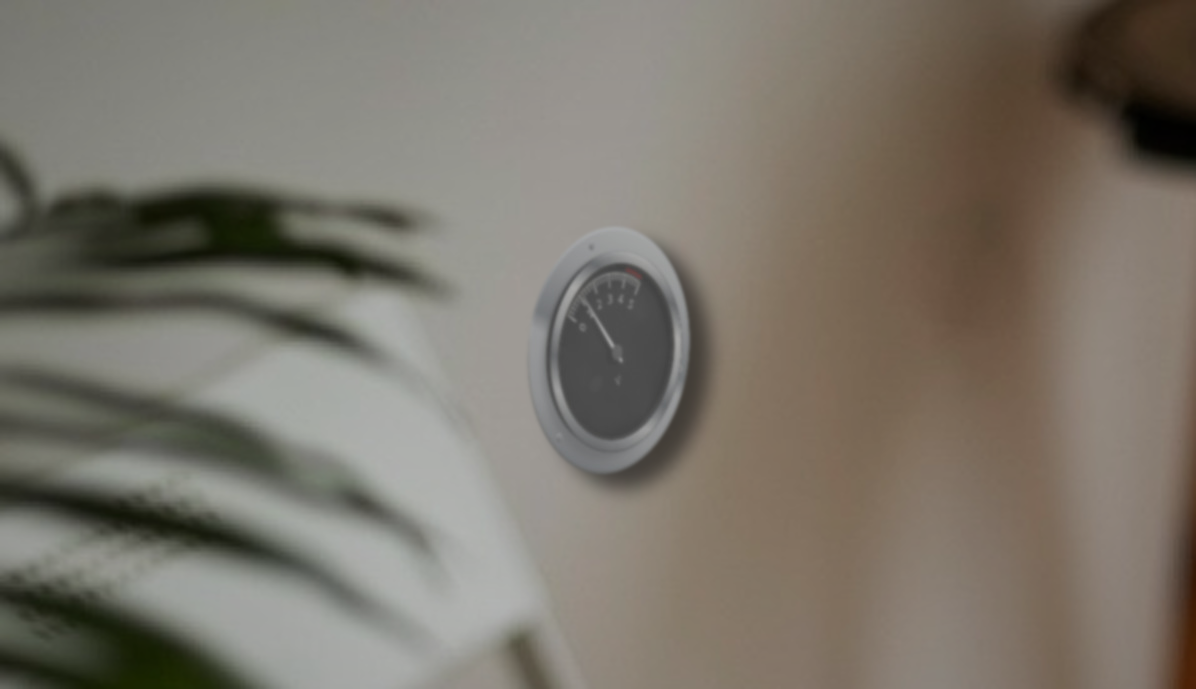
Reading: 1 V
